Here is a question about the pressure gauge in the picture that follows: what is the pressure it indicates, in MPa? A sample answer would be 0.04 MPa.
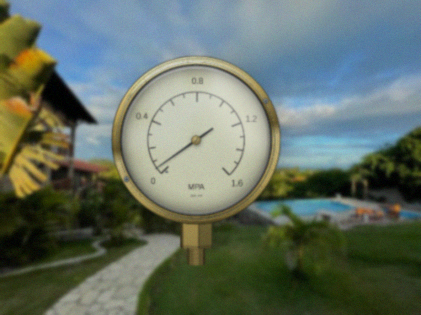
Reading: 0.05 MPa
